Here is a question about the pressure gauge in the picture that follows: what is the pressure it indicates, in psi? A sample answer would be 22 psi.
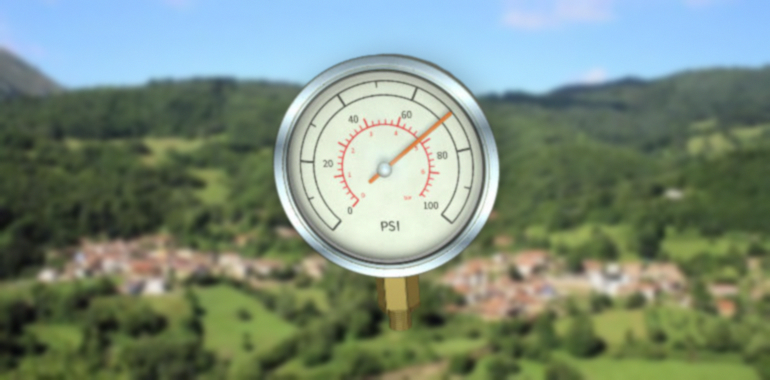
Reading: 70 psi
